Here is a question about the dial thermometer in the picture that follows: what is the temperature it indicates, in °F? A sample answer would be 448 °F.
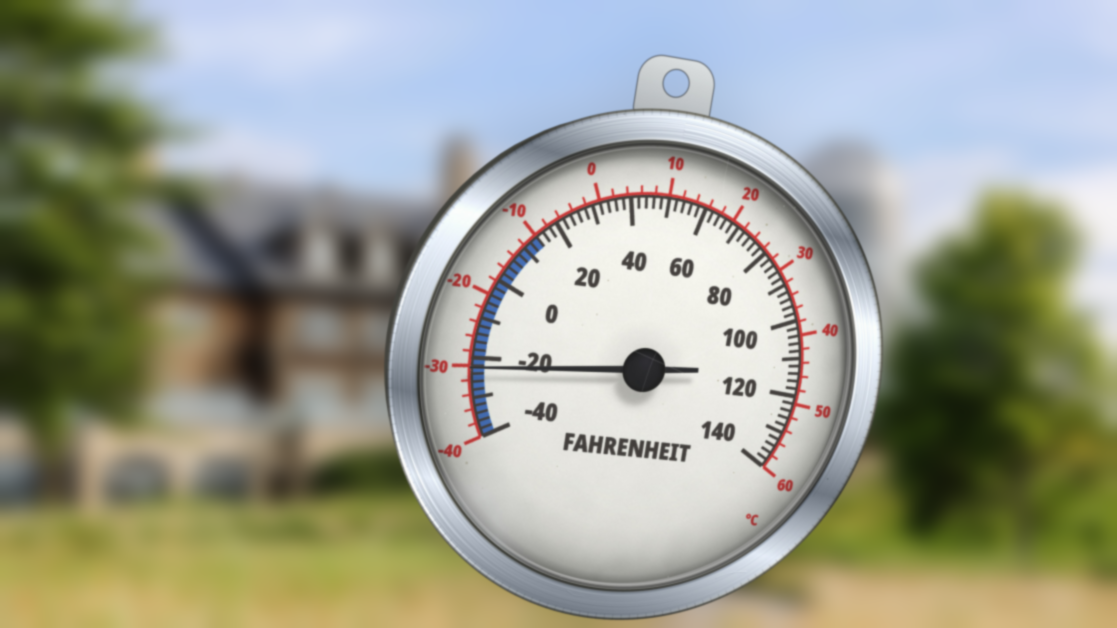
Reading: -22 °F
